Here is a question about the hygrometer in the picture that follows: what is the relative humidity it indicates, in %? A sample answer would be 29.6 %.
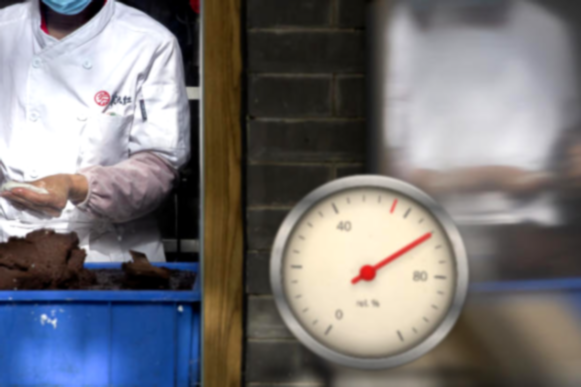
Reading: 68 %
